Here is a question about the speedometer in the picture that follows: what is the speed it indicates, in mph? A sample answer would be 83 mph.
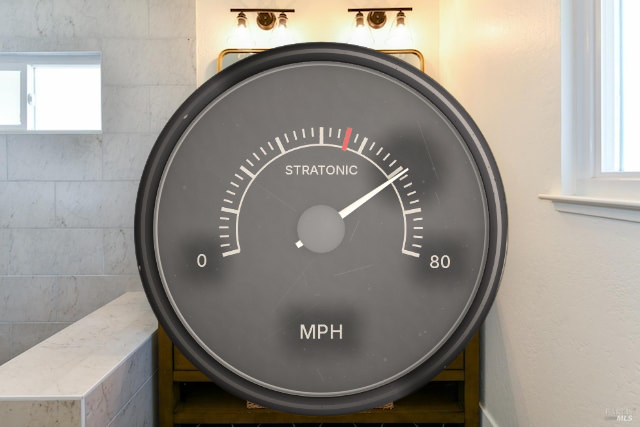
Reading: 61 mph
